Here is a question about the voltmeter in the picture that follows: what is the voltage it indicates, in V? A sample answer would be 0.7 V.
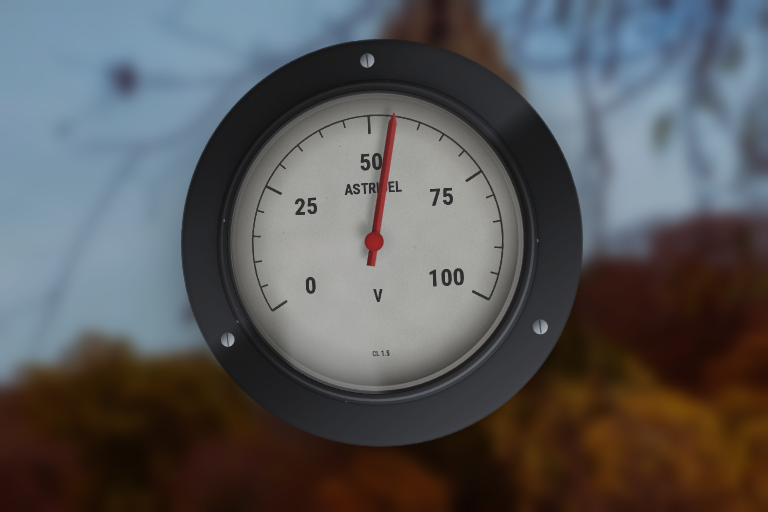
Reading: 55 V
